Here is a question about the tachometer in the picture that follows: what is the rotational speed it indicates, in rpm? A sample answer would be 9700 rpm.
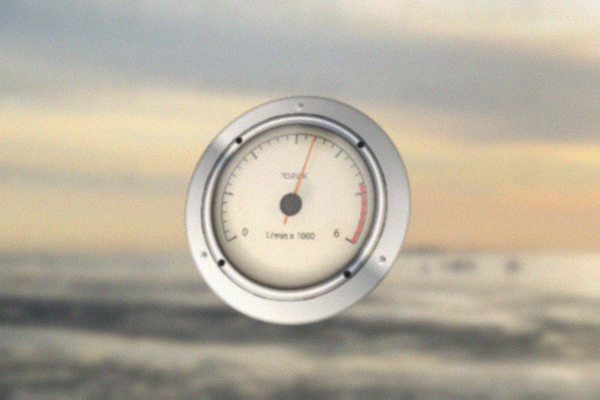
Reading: 3400 rpm
